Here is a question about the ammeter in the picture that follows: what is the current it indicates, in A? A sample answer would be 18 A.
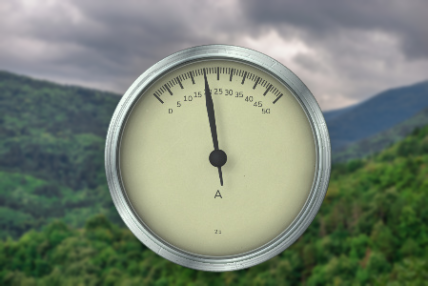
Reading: 20 A
